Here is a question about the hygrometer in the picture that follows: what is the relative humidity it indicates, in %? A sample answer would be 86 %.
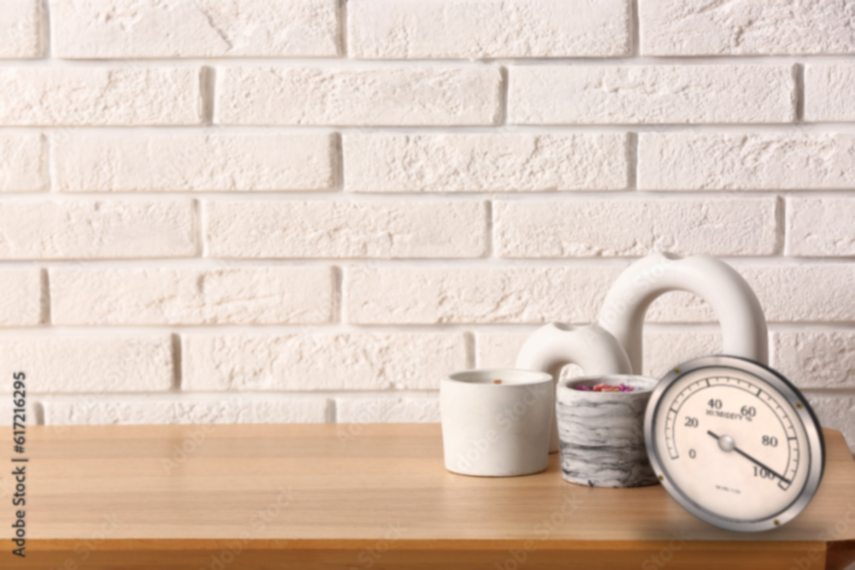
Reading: 96 %
